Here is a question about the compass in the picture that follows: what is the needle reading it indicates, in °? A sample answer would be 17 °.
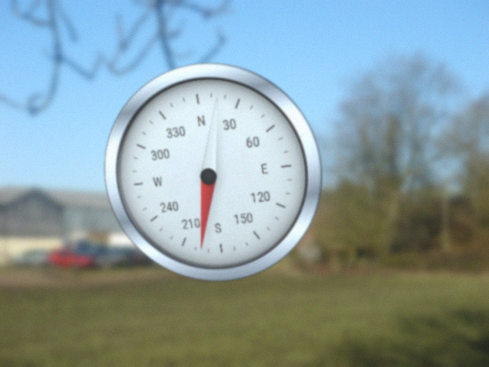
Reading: 195 °
